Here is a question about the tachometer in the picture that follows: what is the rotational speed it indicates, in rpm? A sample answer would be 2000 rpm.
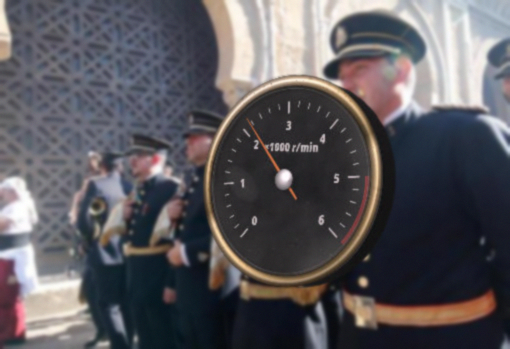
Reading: 2200 rpm
